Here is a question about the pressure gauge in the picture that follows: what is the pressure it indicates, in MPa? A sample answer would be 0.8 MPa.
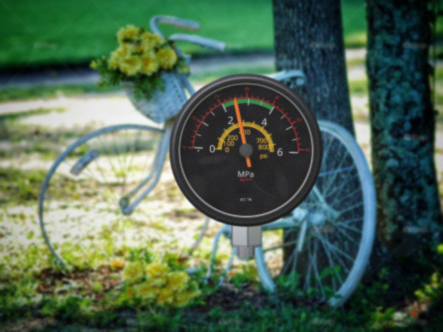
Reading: 2.5 MPa
